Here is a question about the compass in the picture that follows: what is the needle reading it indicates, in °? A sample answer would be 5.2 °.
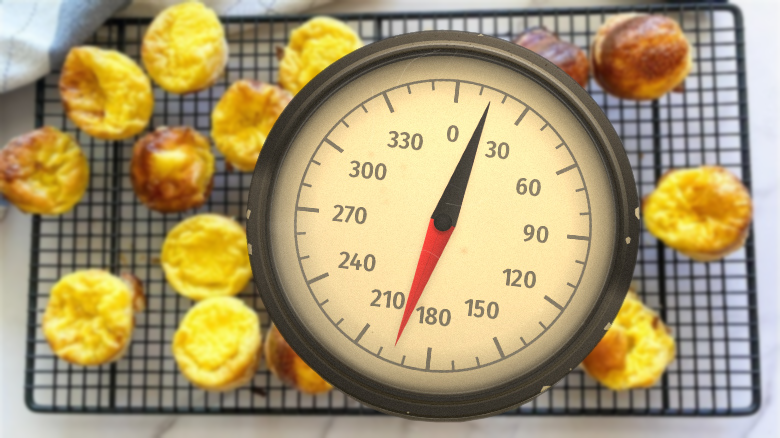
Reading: 195 °
